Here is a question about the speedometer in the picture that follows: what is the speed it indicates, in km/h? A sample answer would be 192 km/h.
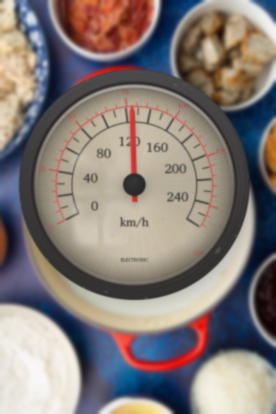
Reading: 125 km/h
